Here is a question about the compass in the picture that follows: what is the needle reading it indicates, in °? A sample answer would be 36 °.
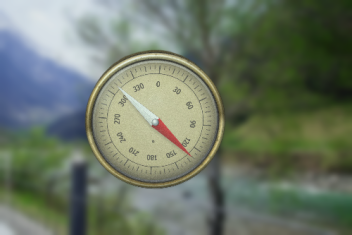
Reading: 130 °
